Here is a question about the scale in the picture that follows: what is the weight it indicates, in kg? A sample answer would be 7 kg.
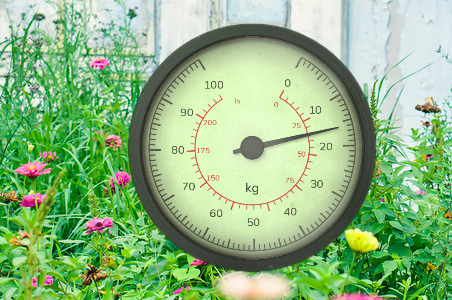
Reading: 16 kg
